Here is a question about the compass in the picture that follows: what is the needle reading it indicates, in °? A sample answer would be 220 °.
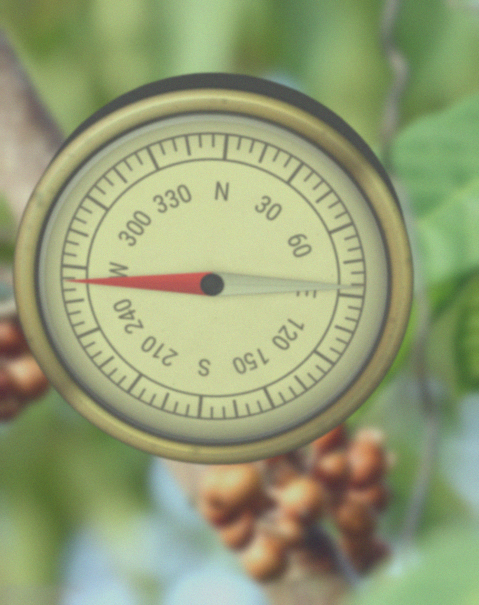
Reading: 265 °
